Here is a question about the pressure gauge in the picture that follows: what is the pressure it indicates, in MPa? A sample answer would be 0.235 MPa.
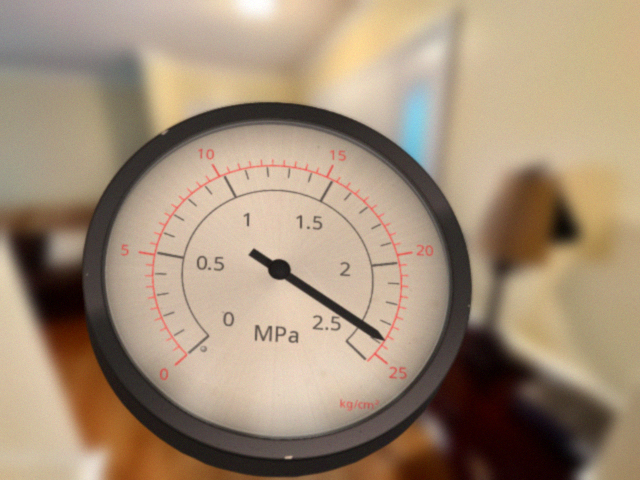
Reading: 2.4 MPa
